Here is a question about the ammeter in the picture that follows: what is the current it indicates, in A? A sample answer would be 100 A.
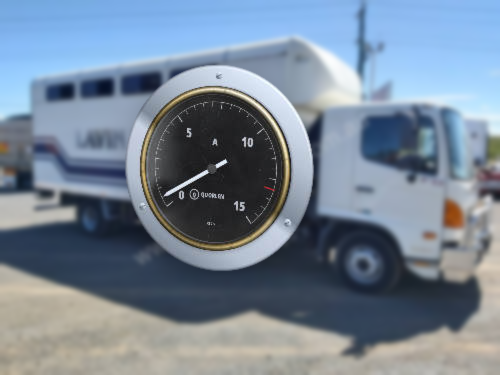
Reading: 0.5 A
